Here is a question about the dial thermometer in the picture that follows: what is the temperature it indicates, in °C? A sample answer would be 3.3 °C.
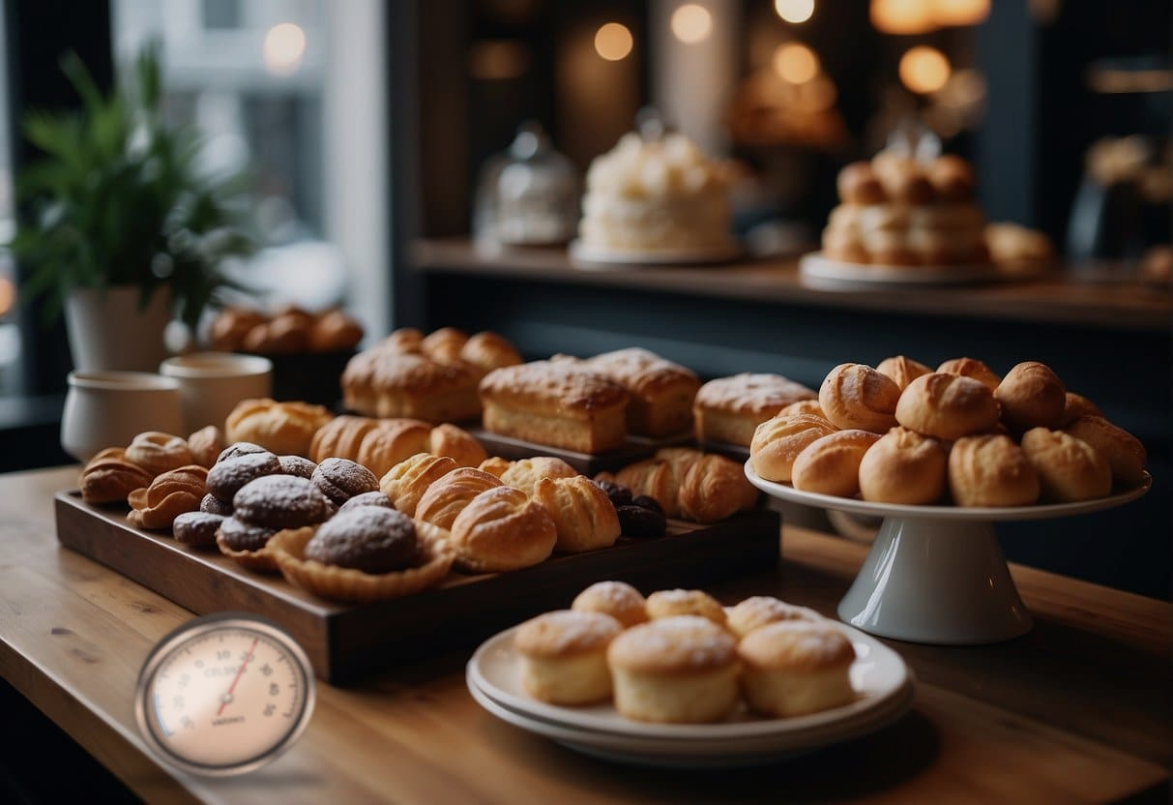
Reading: 20 °C
